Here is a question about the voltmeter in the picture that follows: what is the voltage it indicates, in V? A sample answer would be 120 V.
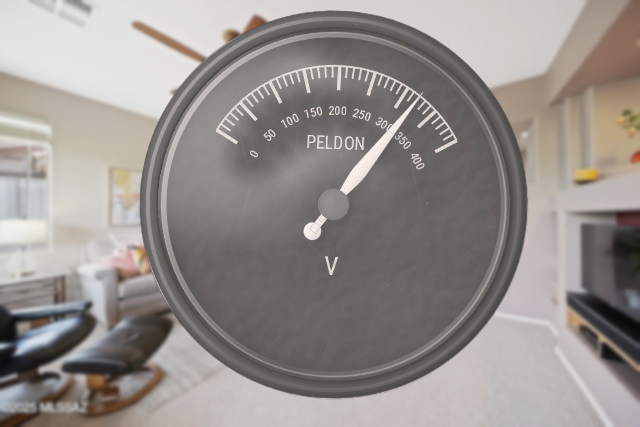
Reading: 320 V
